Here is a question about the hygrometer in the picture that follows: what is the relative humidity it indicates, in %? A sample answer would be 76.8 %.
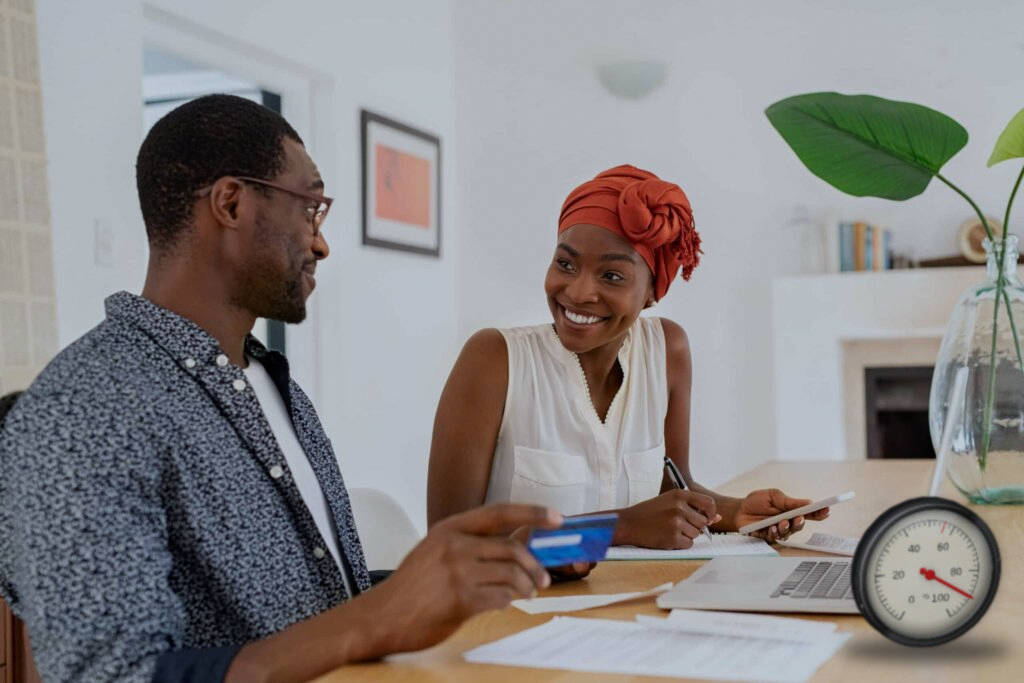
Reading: 90 %
